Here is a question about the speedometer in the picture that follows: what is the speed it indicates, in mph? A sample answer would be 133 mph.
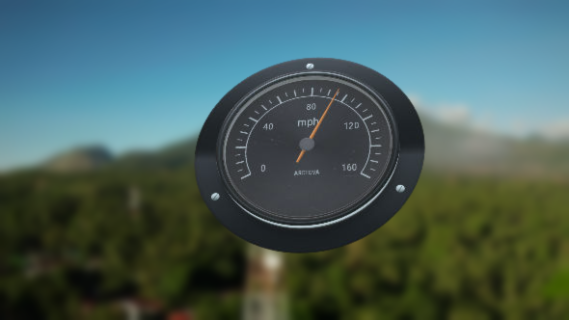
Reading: 95 mph
